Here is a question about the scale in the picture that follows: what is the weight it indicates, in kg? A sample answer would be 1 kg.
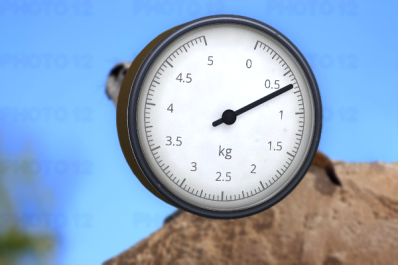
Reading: 0.65 kg
